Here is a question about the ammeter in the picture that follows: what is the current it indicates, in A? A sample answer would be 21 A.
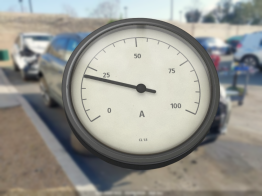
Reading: 20 A
